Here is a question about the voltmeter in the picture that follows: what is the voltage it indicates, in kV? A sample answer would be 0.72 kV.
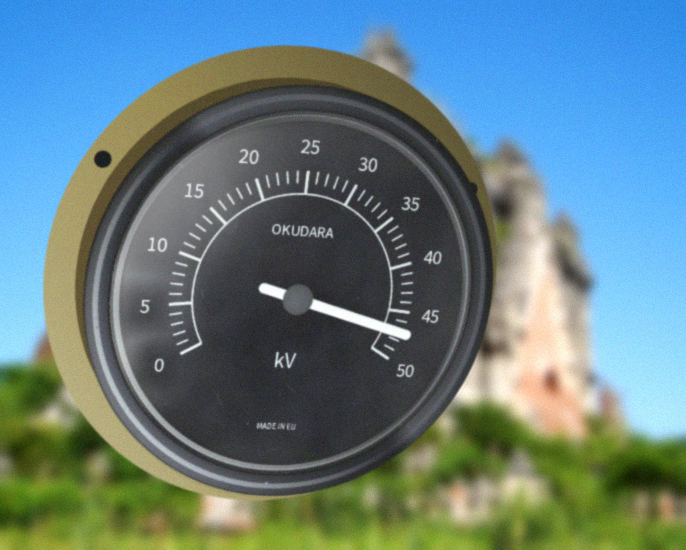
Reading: 47 kV
